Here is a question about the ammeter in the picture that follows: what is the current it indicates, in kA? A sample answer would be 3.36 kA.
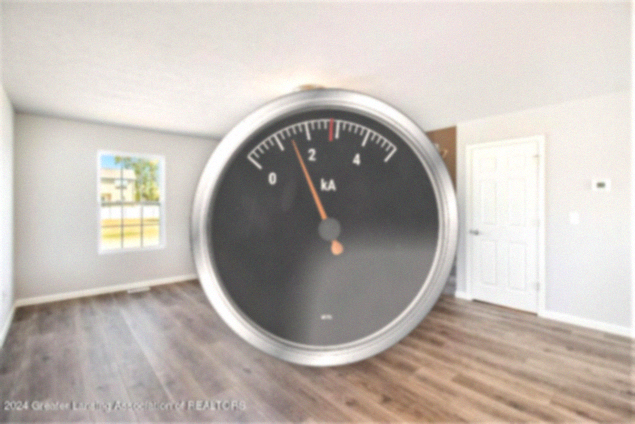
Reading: 1.4 kA
